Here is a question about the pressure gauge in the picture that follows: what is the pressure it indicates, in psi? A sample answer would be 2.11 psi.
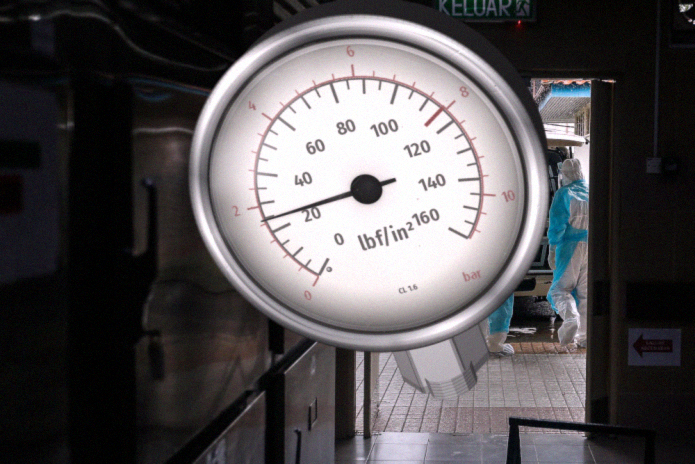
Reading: 25 psi
